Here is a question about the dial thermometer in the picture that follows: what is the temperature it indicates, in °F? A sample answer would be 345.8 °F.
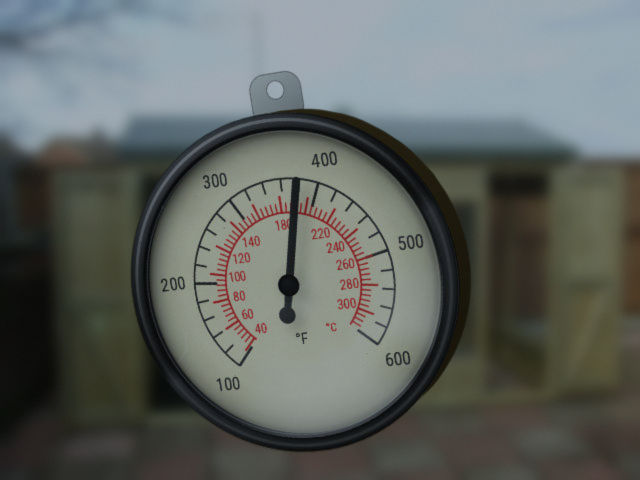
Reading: 380 °F
